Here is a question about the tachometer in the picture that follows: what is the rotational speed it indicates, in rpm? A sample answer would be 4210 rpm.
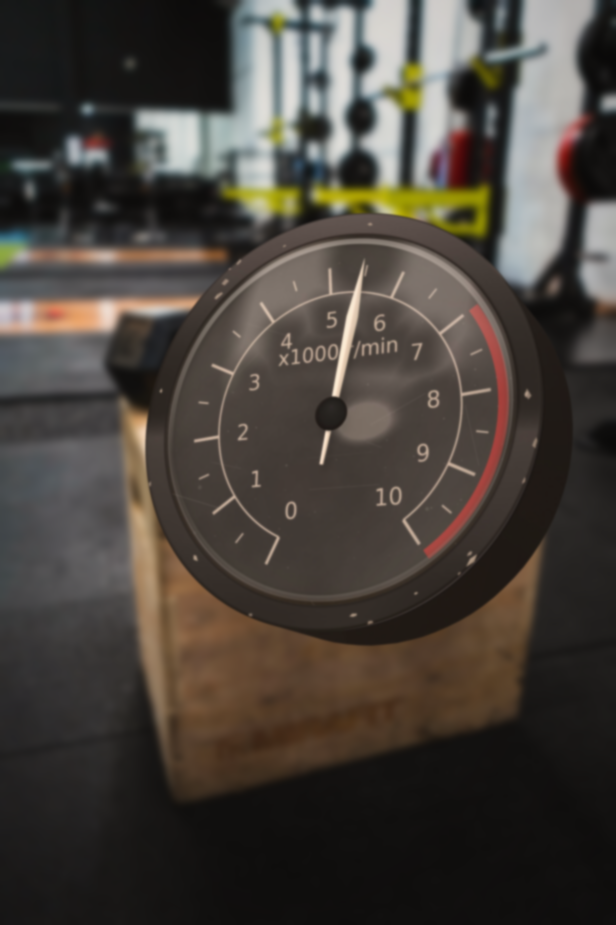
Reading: 5500 rpm
